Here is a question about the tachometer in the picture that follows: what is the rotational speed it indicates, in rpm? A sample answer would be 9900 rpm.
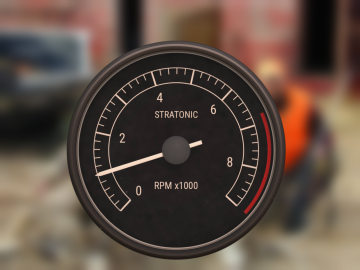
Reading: 1000 rpm
